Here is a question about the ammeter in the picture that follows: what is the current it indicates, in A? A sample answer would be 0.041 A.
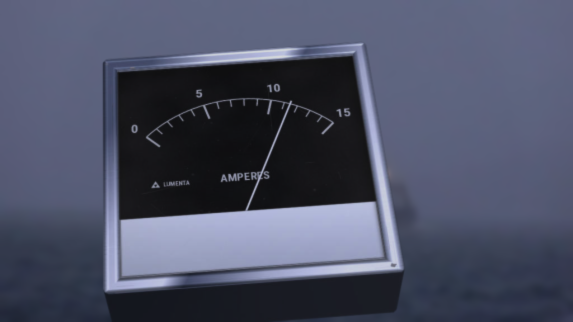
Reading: 11.5 A
